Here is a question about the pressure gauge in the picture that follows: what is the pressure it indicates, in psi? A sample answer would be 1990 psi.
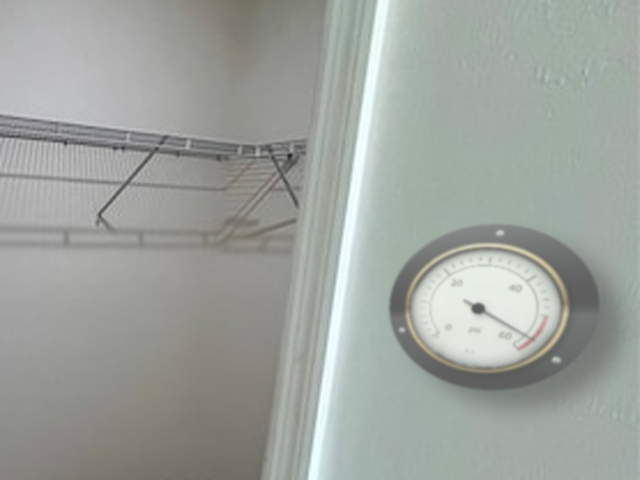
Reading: 56 psi
